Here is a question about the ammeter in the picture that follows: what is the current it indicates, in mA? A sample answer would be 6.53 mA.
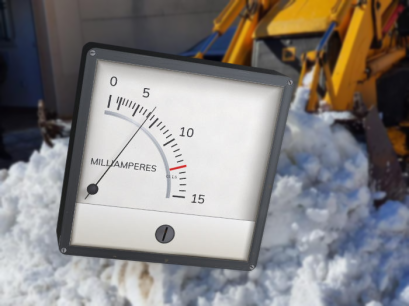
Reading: 6.5 mA
